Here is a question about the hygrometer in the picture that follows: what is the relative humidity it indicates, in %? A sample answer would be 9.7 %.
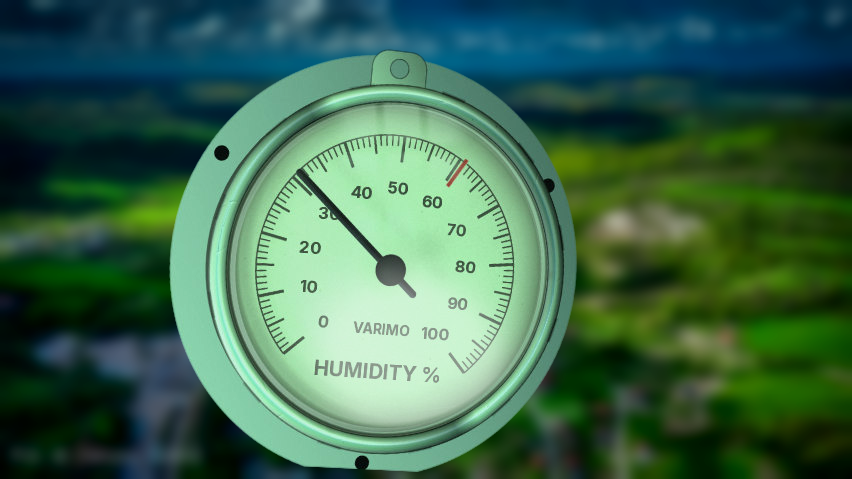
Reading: 31 %
